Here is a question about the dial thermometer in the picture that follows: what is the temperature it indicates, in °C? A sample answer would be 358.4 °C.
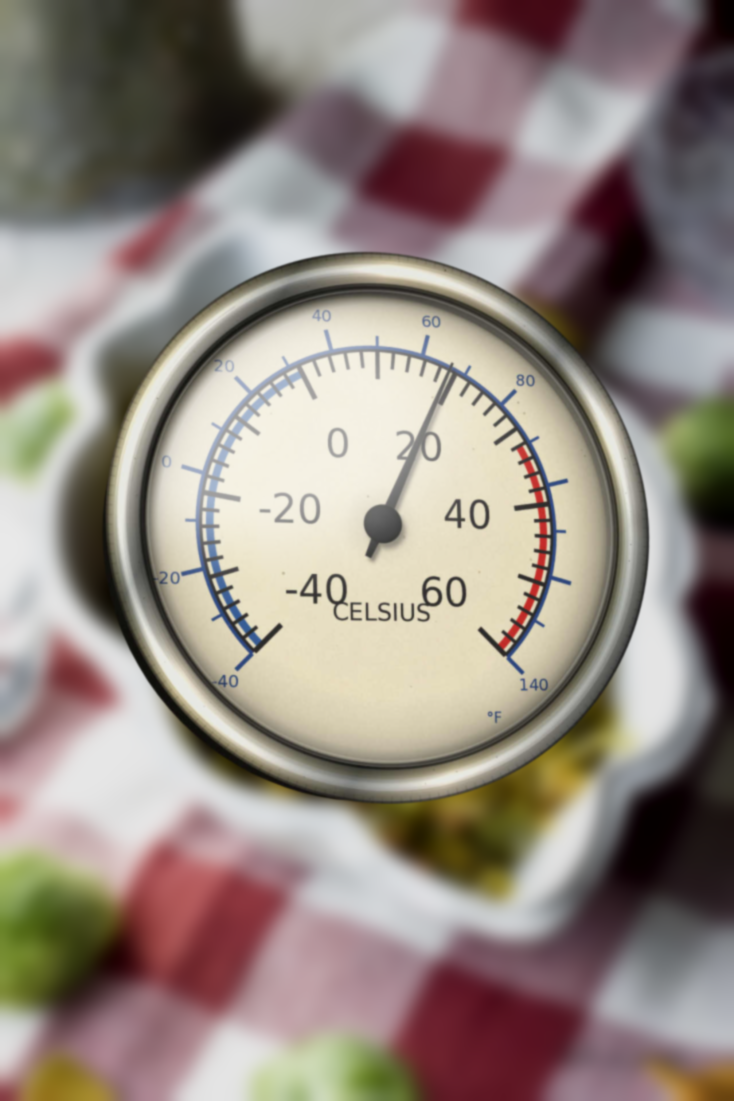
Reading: 19 °C
